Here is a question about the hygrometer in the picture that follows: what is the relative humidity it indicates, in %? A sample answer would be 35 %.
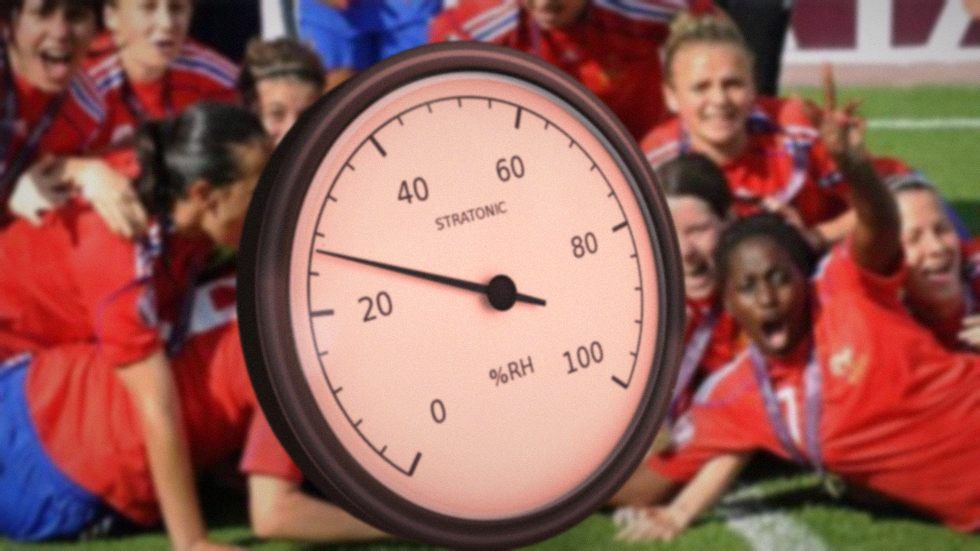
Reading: 26 %
